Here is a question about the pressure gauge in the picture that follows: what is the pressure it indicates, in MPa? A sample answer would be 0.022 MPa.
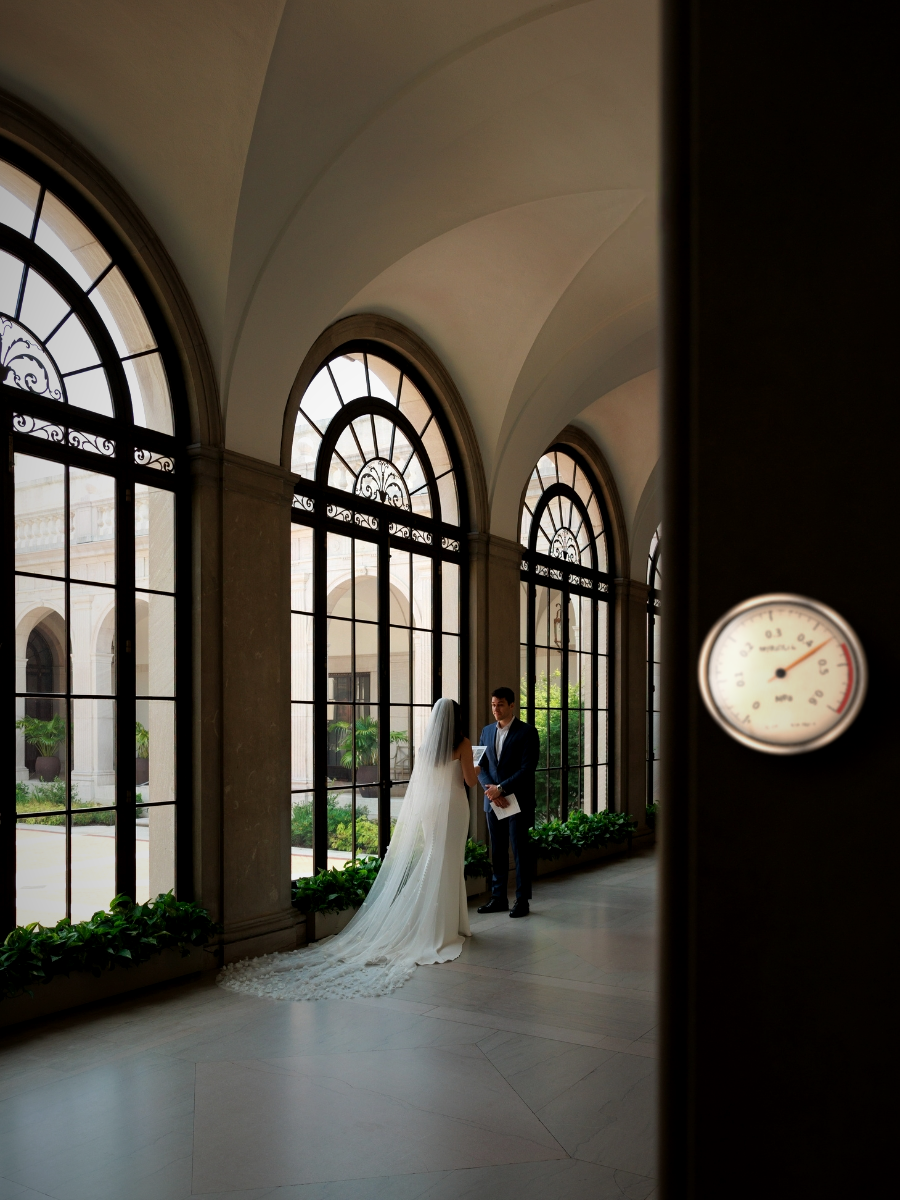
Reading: 0.44 MPa
